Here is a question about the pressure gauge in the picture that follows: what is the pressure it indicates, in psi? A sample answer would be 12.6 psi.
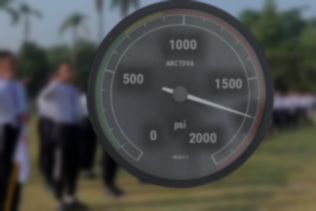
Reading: 1700 psi
